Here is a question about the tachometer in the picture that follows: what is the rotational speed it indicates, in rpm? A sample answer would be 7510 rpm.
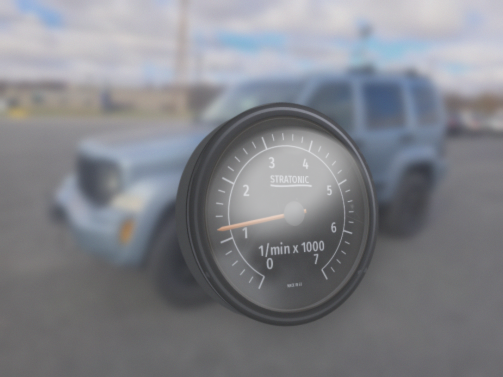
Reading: 1200 rpm
